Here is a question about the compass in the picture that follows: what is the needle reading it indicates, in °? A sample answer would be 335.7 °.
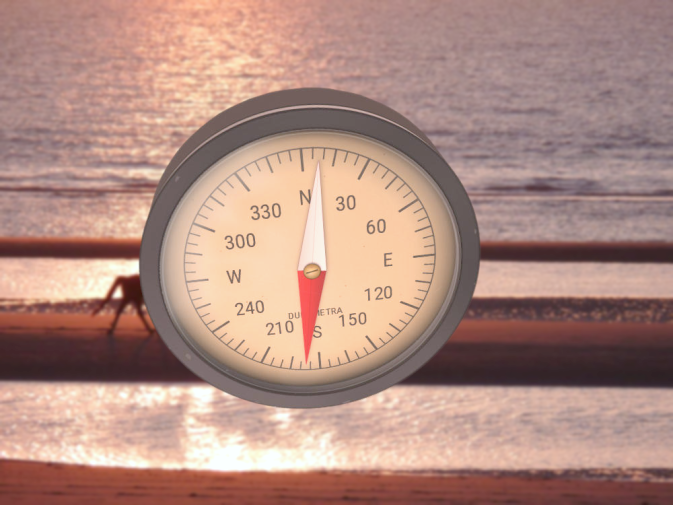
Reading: 187.5 °
